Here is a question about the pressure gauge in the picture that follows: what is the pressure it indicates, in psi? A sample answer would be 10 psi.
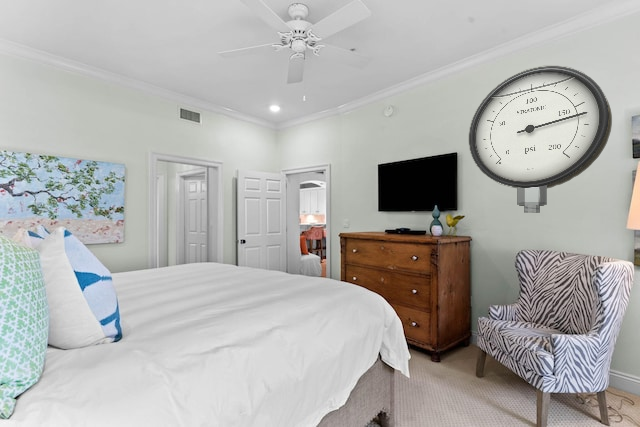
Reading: 160 psi
